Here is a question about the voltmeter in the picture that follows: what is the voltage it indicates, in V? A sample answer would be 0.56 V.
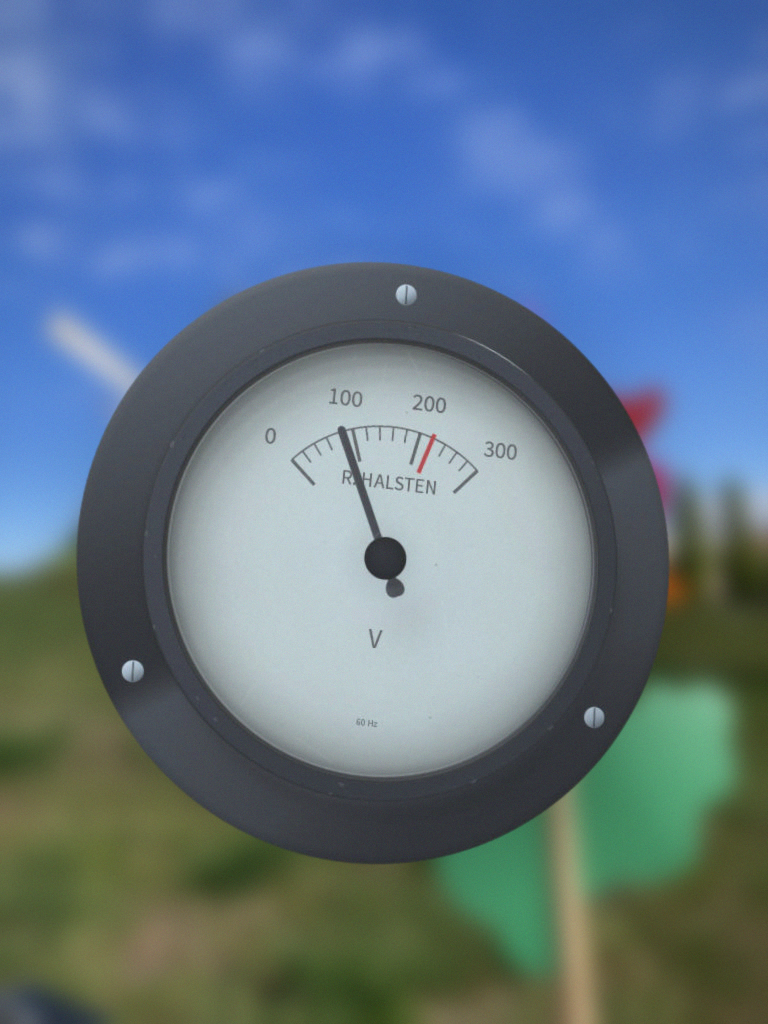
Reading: 80 V
